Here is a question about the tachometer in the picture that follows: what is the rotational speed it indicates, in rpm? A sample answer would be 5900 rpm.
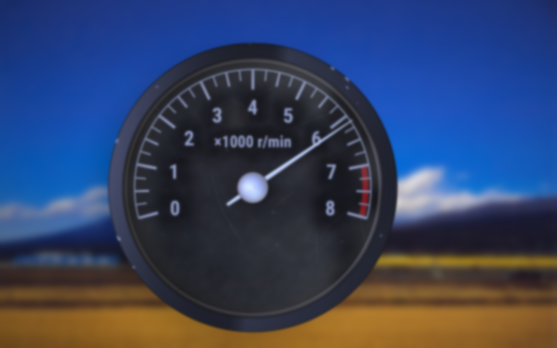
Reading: 6125 rpm
